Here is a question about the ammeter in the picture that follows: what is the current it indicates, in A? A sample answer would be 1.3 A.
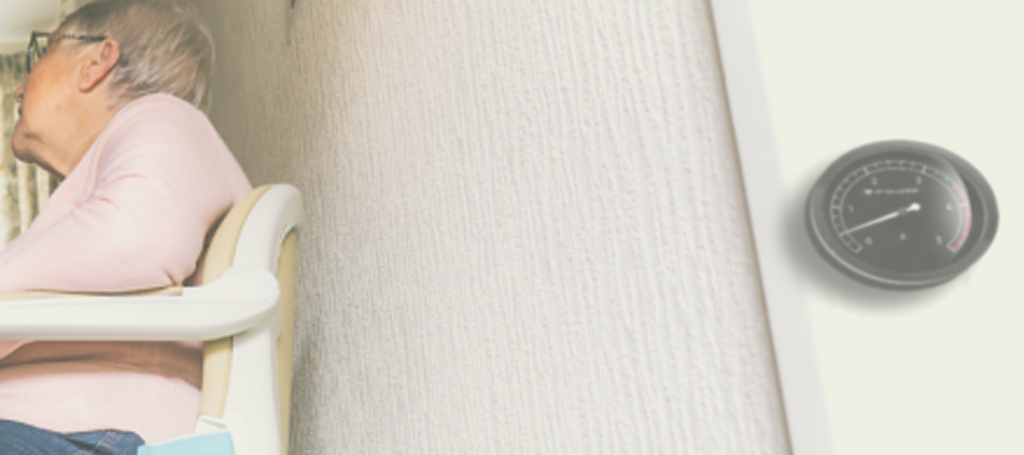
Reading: 0.4 A
